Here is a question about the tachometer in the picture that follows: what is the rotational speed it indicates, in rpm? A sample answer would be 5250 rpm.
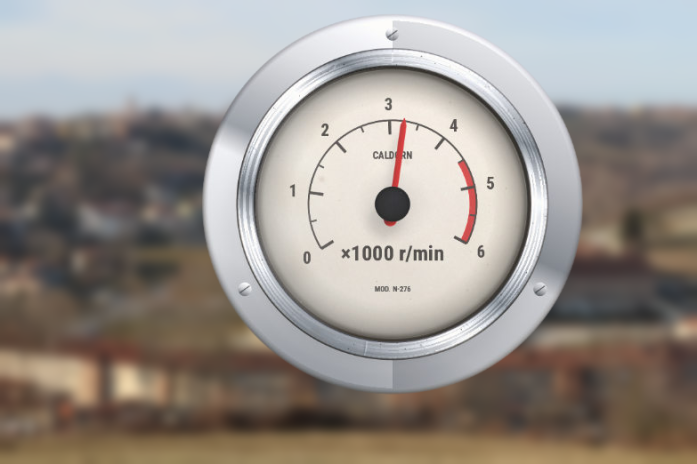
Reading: 3250 rpm
